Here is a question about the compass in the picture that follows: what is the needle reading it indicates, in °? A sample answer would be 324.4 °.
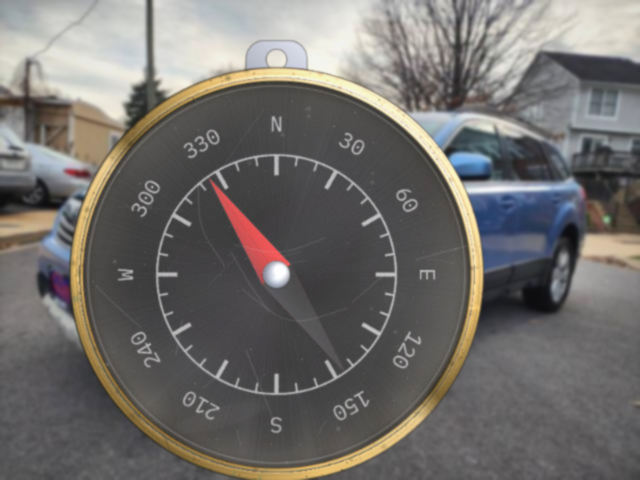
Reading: 325 °
